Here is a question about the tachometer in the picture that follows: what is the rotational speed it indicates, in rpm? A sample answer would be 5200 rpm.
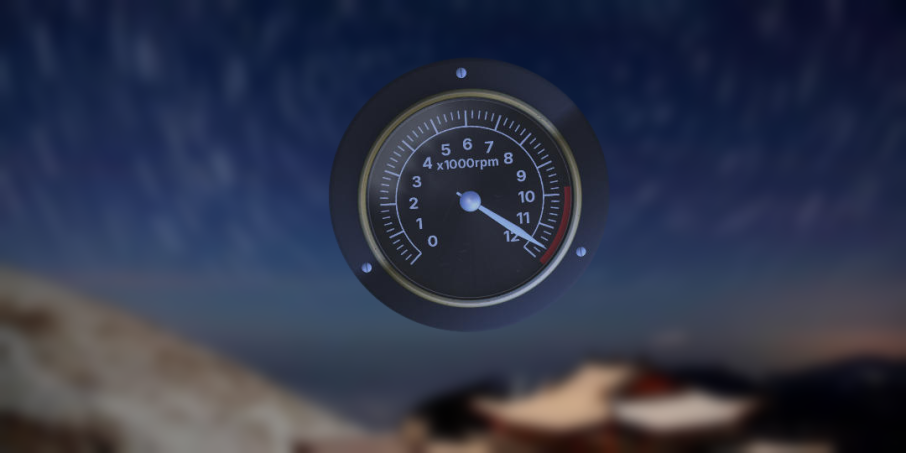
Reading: 11600 rpm
